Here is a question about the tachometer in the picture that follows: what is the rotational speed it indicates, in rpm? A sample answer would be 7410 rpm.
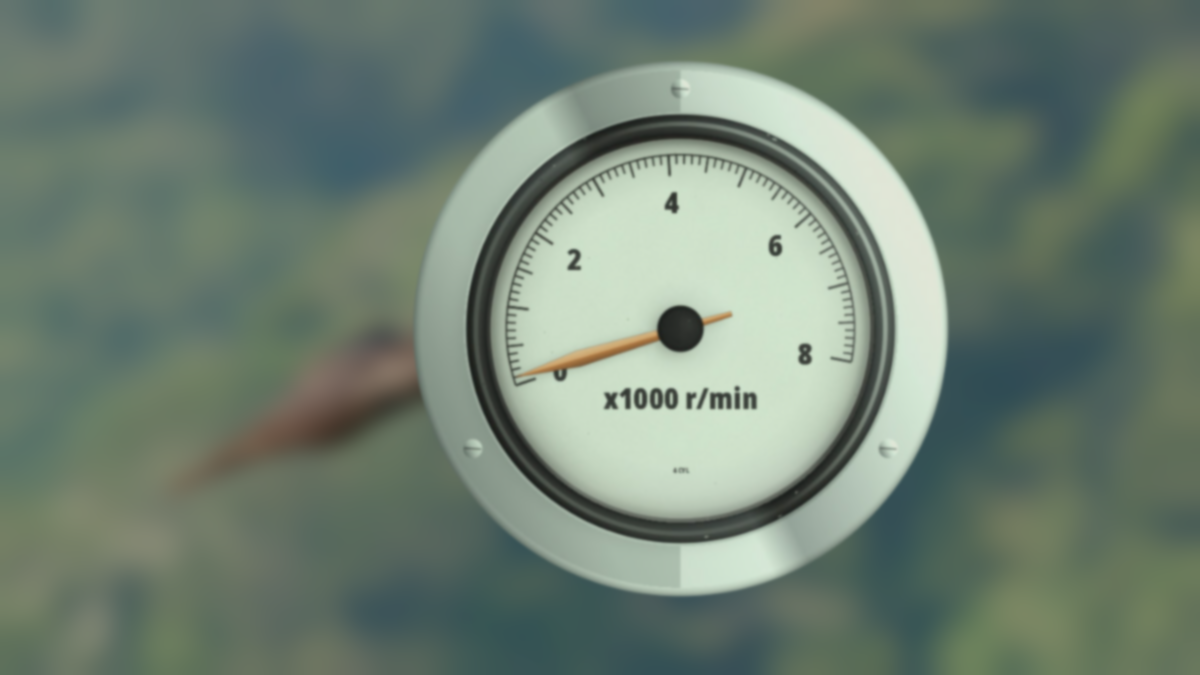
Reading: 100 rpm
